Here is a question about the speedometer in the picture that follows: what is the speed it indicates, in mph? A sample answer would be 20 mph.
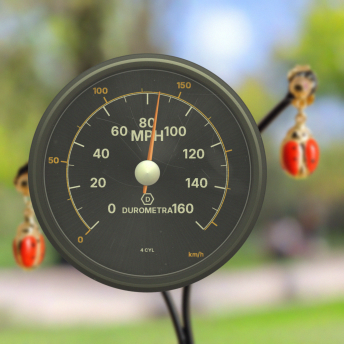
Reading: 85 mph
